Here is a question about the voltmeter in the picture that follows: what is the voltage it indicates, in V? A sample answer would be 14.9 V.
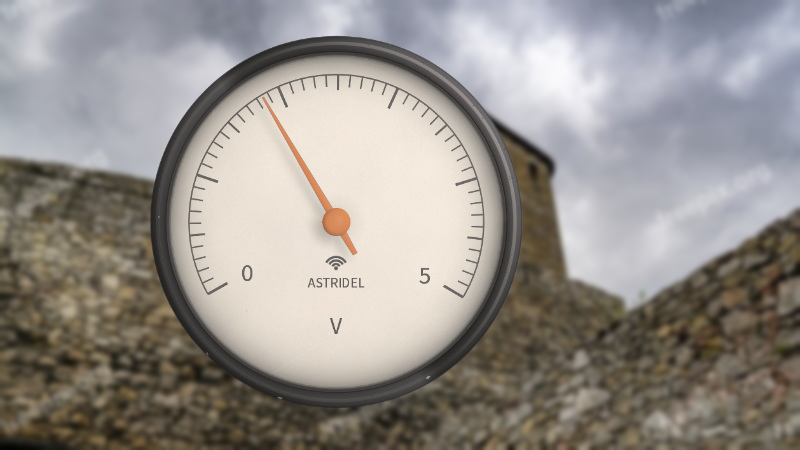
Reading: 1.85 V
